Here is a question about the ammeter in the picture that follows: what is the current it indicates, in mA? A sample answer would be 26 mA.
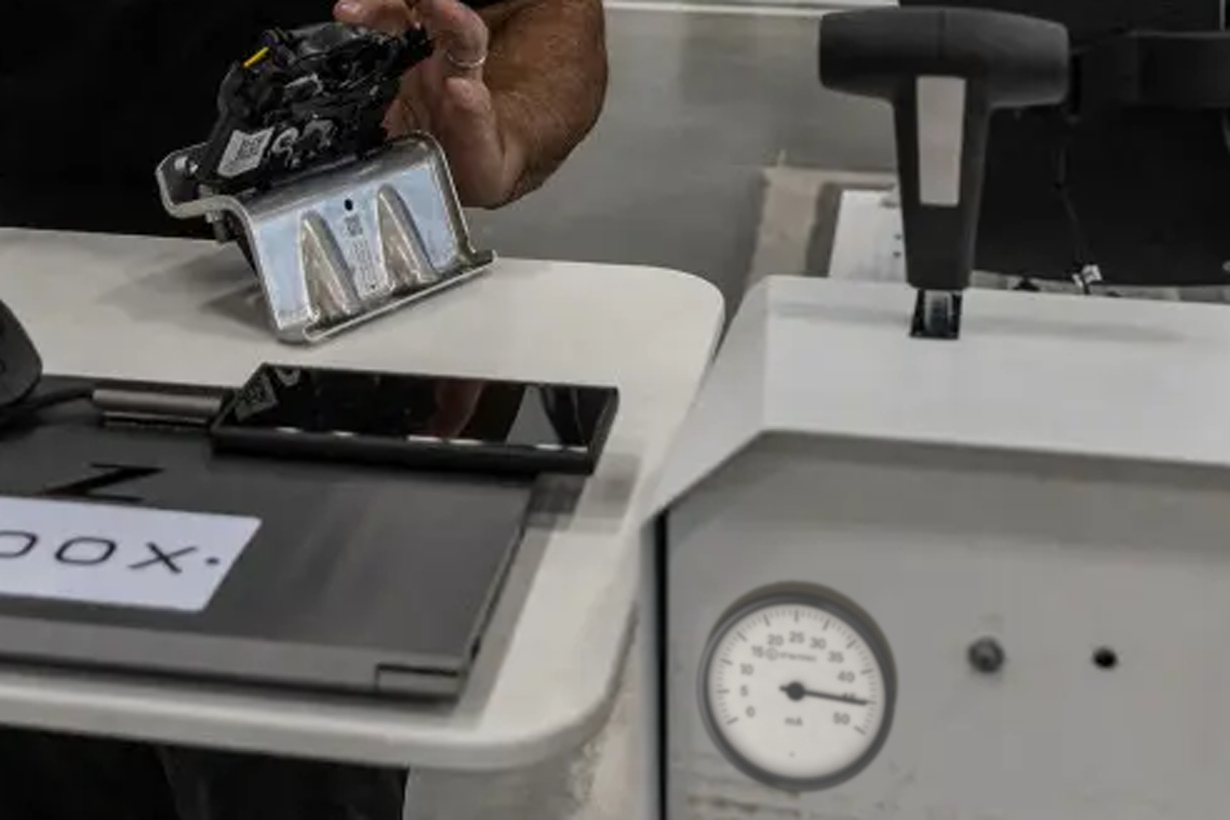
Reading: 45 mA
